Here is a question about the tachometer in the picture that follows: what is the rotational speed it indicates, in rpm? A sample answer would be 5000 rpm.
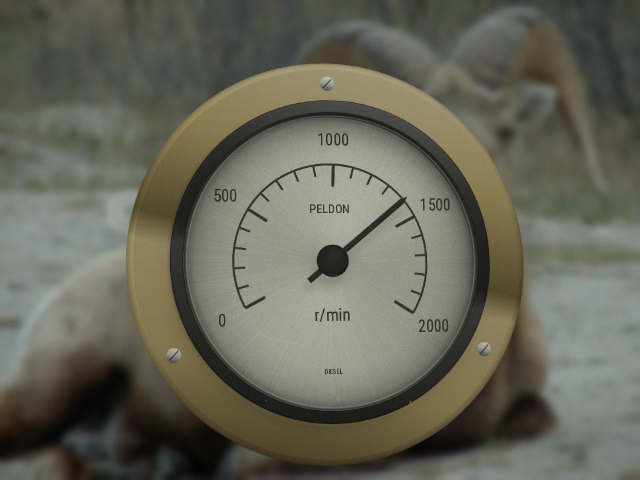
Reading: 1400 rpm
